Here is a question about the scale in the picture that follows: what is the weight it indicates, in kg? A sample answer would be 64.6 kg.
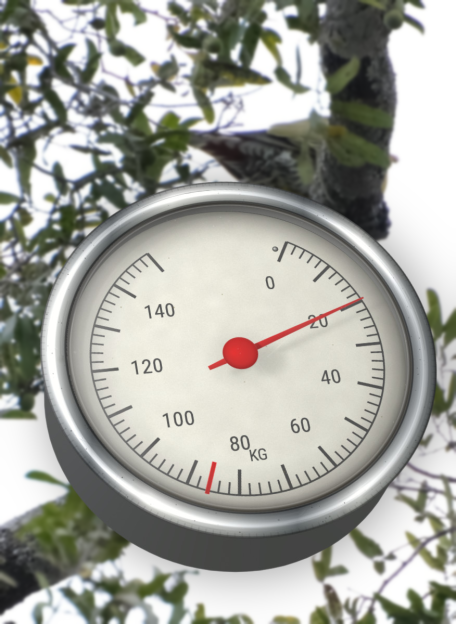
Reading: 20 kg
